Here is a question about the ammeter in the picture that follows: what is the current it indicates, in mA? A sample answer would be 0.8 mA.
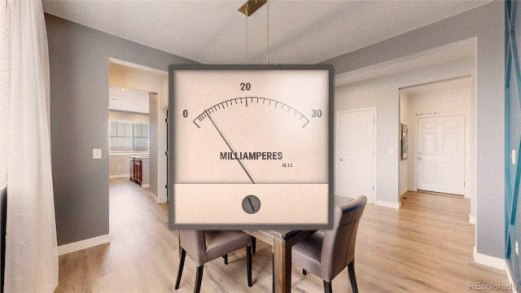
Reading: 10 mA
